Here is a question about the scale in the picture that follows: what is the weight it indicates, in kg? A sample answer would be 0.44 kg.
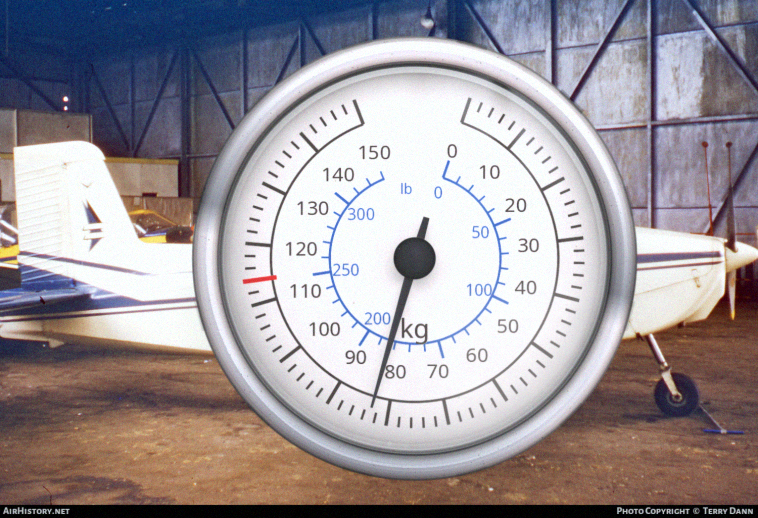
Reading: 83 kg
